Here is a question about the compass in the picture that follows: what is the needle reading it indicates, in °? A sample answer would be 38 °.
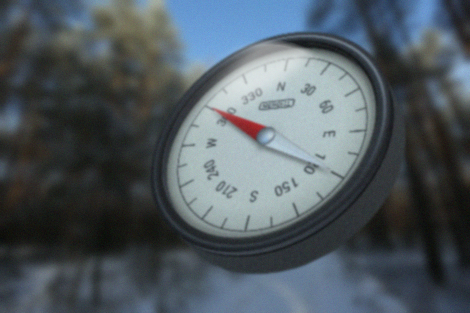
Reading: 300 °
